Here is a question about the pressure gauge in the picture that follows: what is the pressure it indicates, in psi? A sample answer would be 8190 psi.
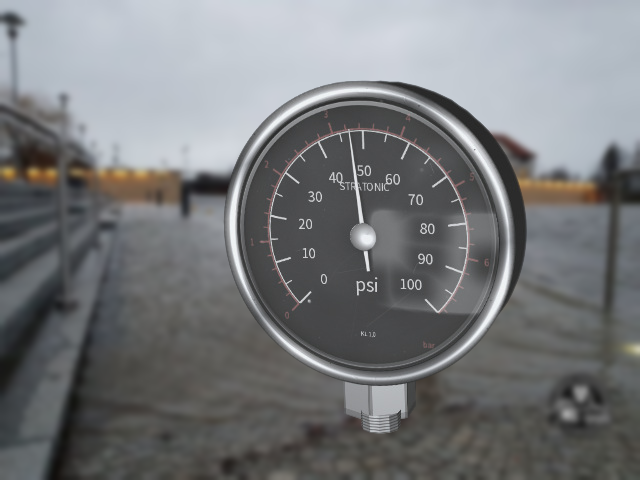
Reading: 47.5 psi
